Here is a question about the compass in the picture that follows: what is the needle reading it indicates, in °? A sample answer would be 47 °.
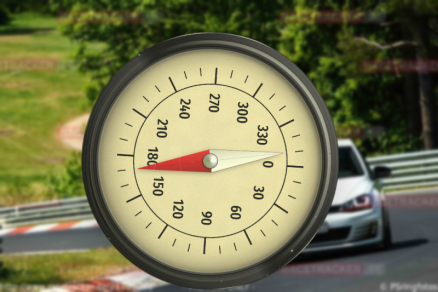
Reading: 170 °
